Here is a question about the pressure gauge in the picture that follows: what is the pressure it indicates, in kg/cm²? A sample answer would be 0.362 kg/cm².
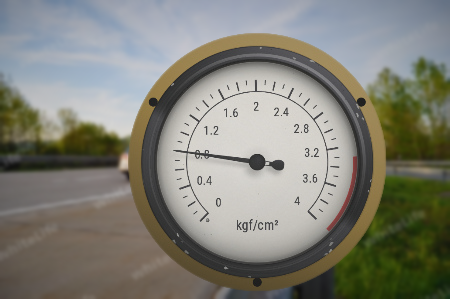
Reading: 0.8 kg/cm²
